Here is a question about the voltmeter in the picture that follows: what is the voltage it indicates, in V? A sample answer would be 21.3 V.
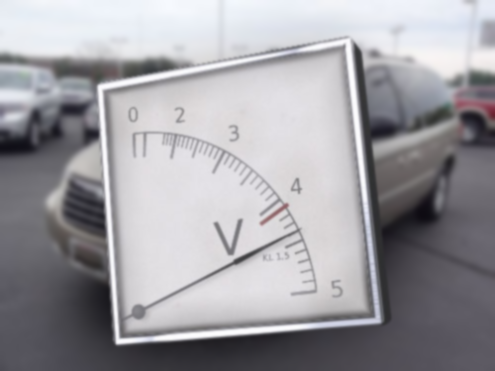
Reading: 4.4 V
